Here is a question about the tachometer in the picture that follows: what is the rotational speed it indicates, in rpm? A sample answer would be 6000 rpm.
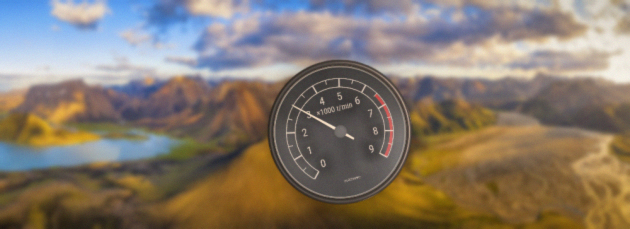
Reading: 3000 rpm
